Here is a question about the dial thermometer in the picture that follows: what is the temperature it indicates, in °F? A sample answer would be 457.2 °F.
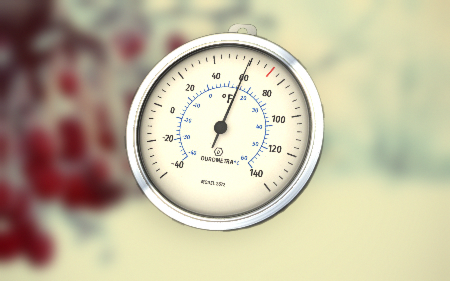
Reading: 60 °F
